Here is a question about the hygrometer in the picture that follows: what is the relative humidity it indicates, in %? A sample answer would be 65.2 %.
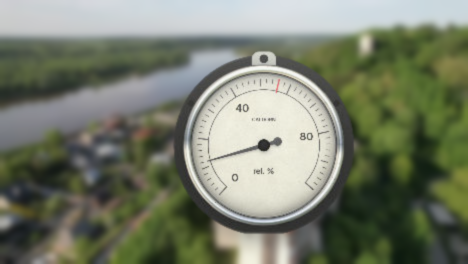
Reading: 12 %
